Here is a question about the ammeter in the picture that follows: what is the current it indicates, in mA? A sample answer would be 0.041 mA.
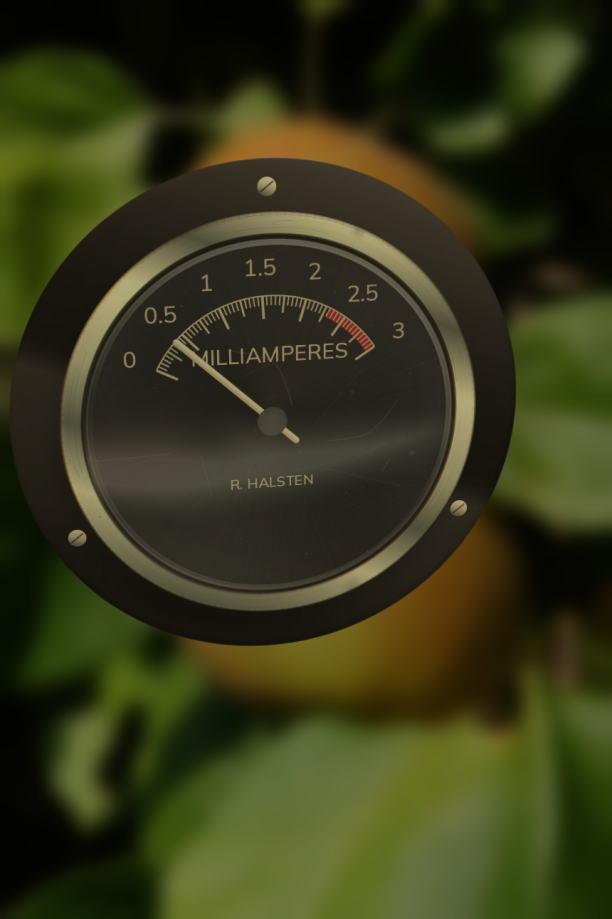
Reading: 0.4 mA
